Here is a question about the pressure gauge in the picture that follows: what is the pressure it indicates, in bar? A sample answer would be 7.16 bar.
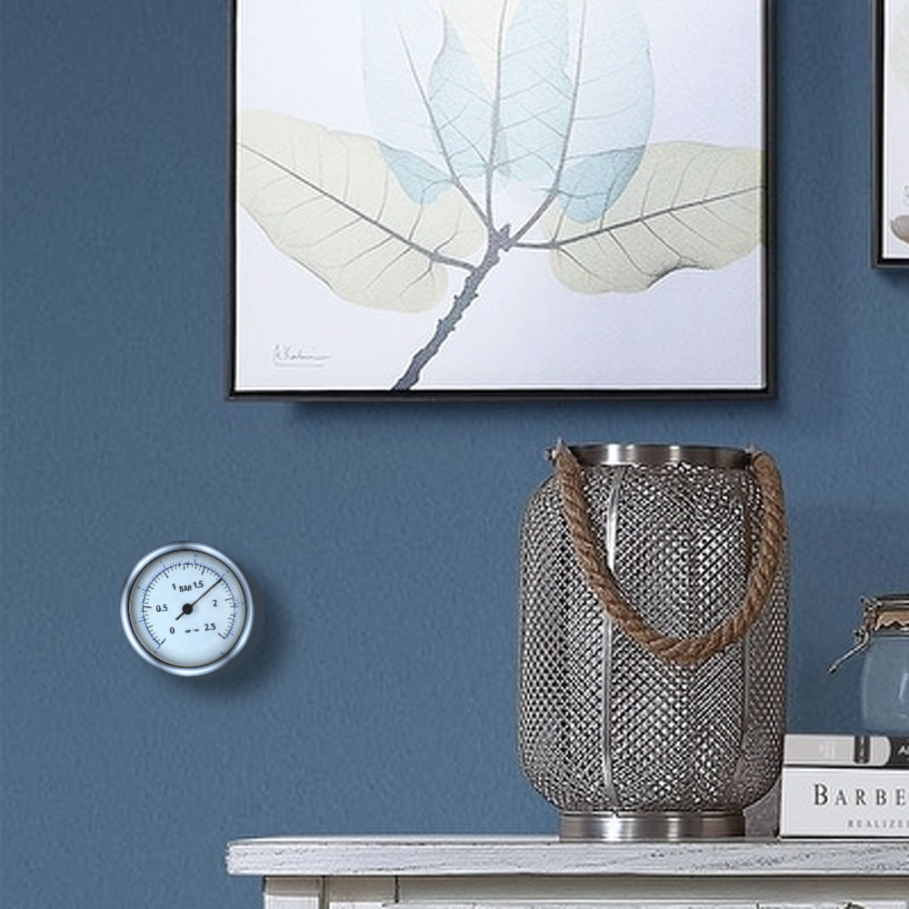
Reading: 1.75 bar
